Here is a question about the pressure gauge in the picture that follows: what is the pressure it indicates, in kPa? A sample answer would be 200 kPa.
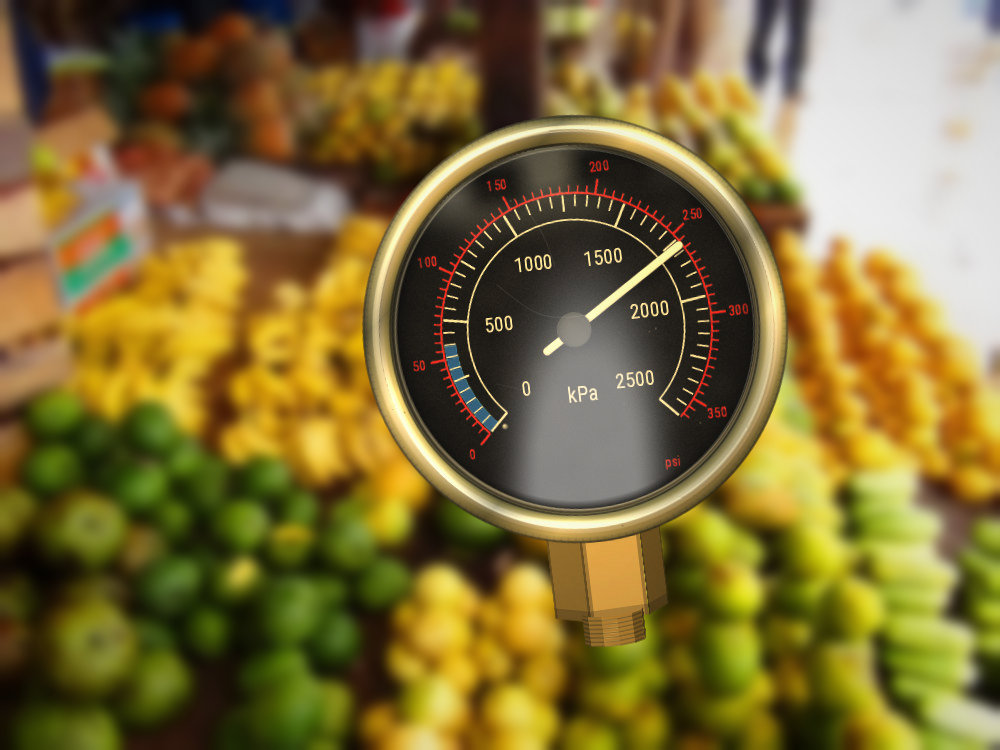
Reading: 1775 kPa
